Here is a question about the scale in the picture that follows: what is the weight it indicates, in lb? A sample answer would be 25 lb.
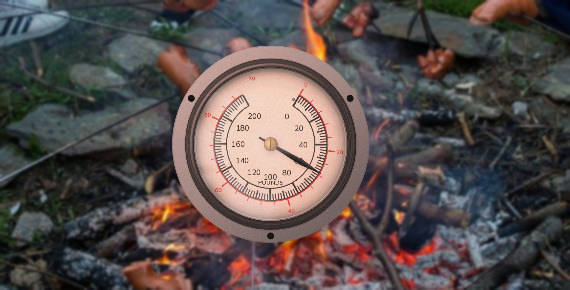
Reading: 60 lb
